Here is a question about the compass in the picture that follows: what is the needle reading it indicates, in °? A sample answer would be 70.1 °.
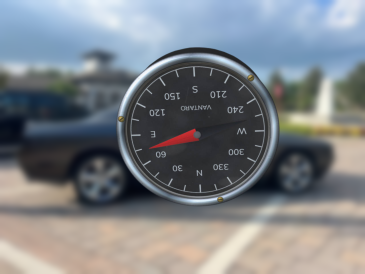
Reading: 75 °
